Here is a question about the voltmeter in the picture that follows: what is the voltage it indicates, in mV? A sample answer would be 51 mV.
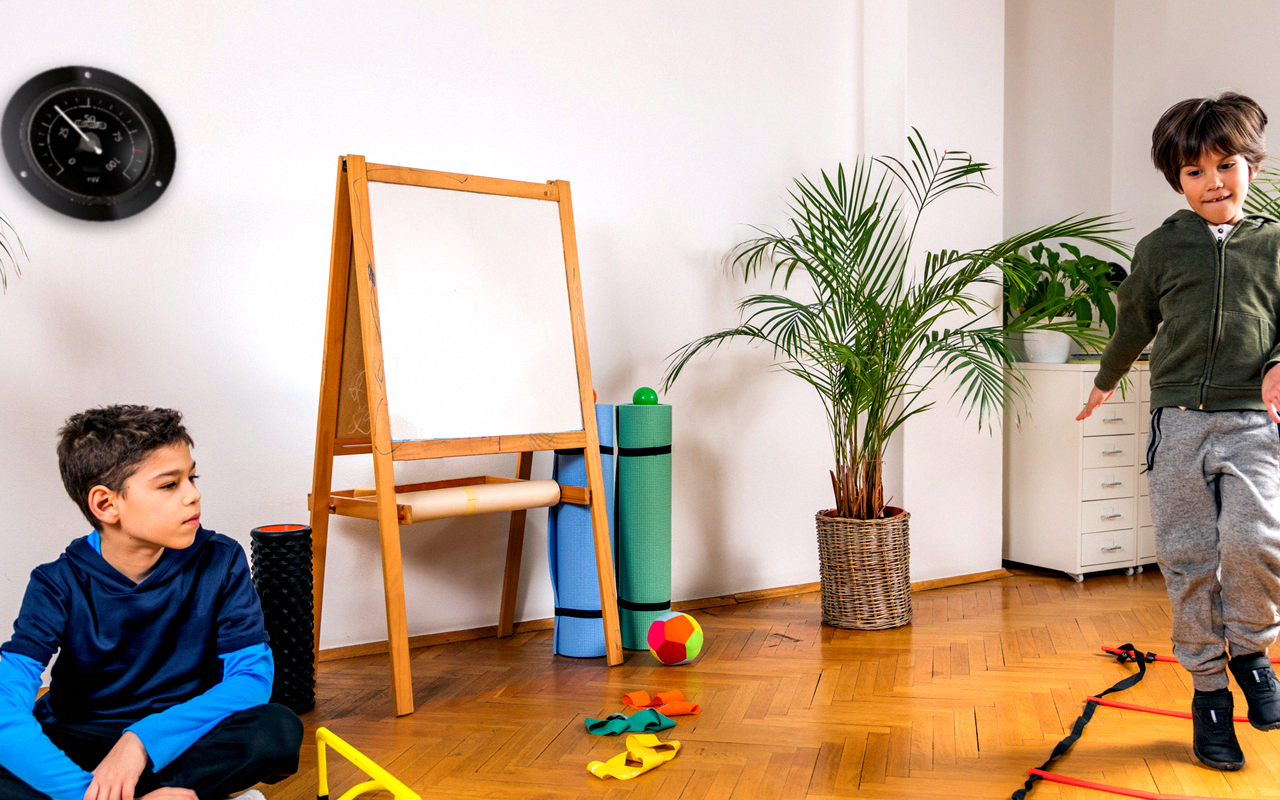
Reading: 35 mV
